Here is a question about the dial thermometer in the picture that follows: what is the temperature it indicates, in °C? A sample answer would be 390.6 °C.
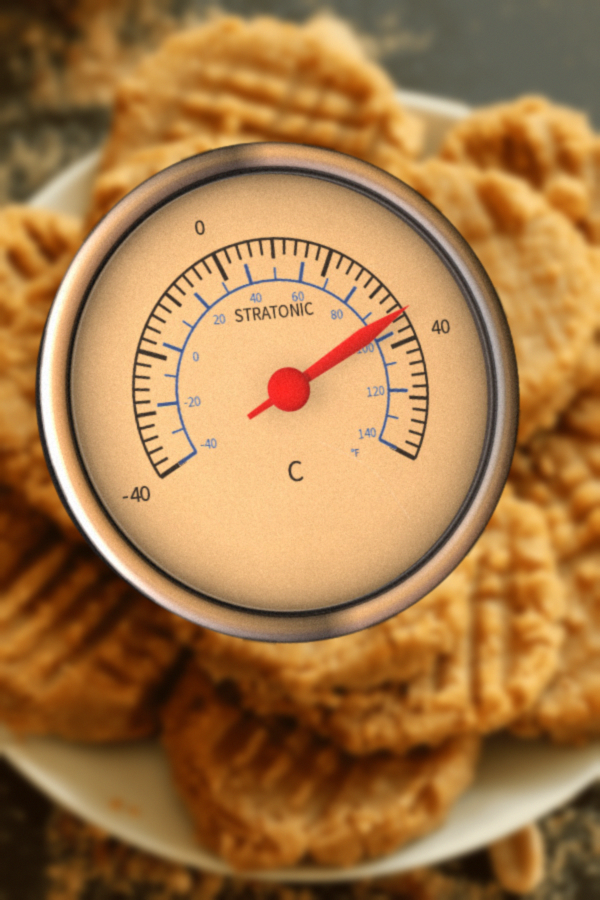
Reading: 35 °C
